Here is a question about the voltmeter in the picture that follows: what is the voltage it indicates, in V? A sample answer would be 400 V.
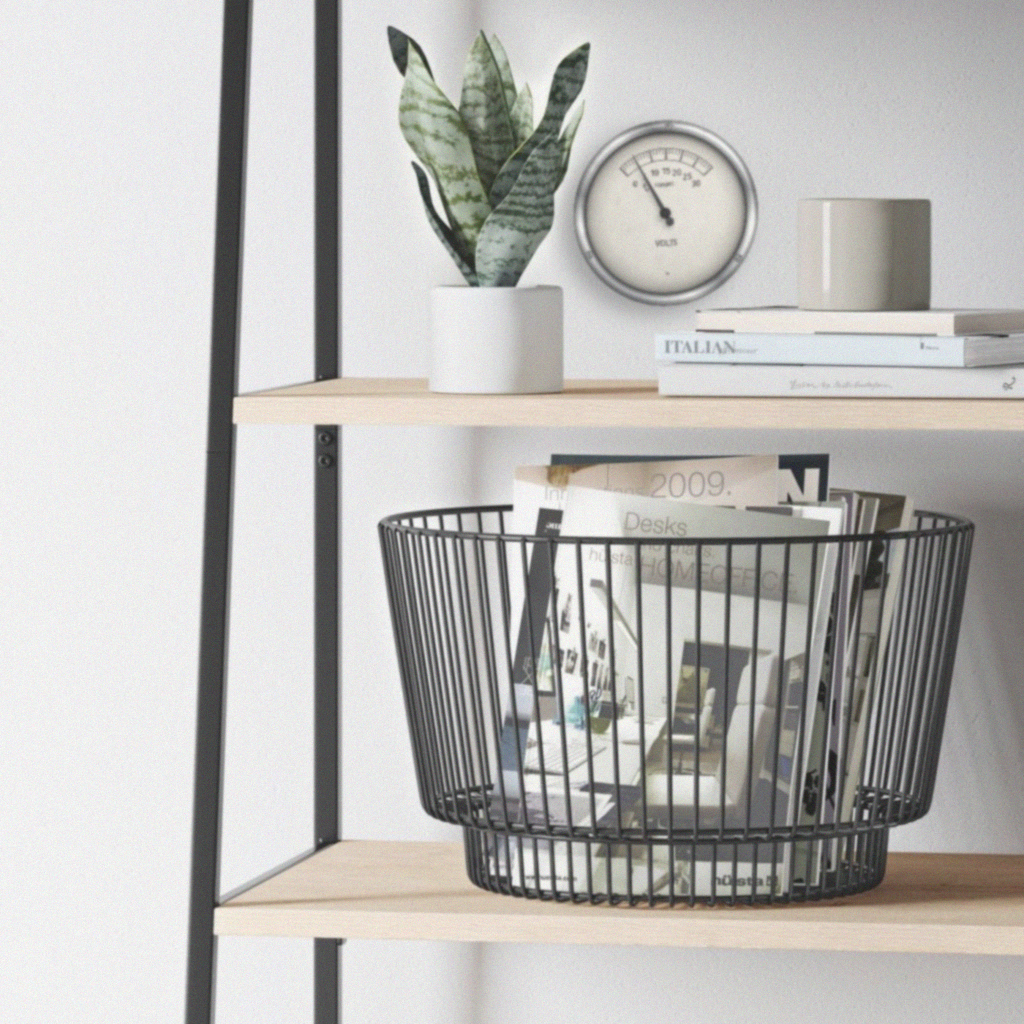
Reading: 5 V
